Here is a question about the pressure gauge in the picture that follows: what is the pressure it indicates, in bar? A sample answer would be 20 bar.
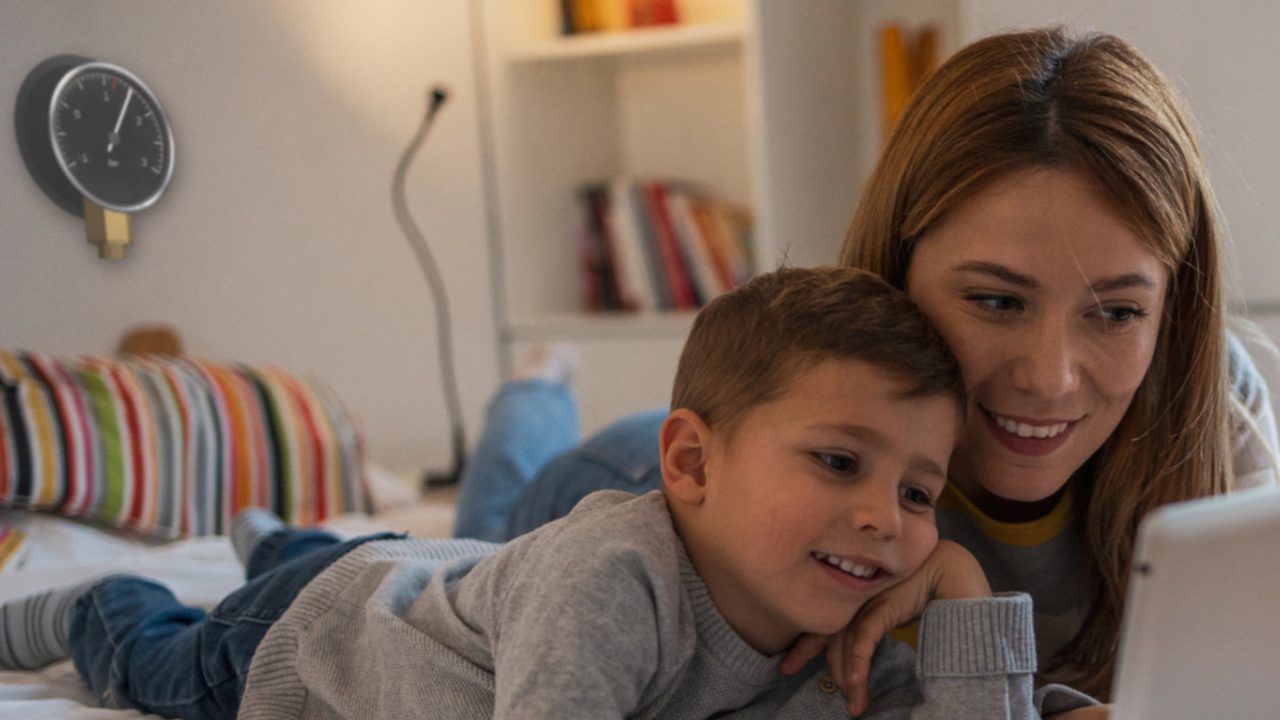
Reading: 1.5 bar
